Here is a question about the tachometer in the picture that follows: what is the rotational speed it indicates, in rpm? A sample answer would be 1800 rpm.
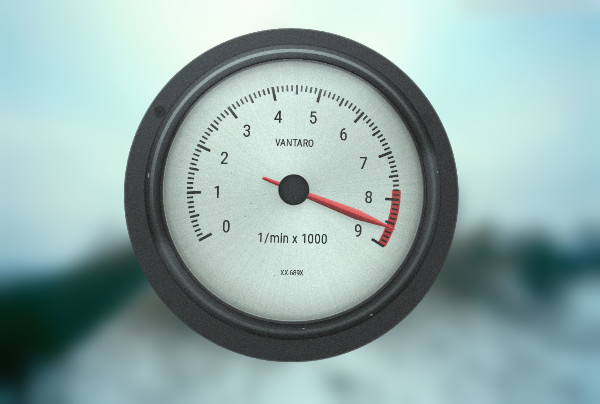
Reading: 8600 rpm
